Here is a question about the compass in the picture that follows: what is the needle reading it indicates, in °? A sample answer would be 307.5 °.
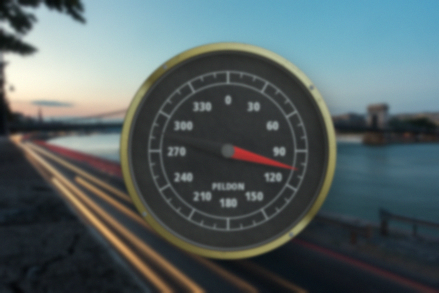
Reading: 105 °
